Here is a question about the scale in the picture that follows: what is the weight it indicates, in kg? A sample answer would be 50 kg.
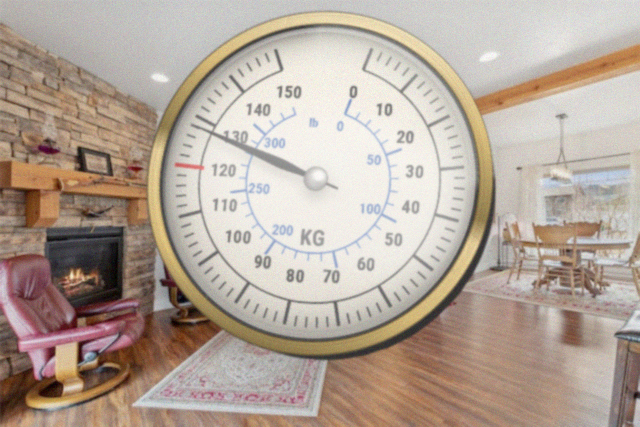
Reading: 128 kg
